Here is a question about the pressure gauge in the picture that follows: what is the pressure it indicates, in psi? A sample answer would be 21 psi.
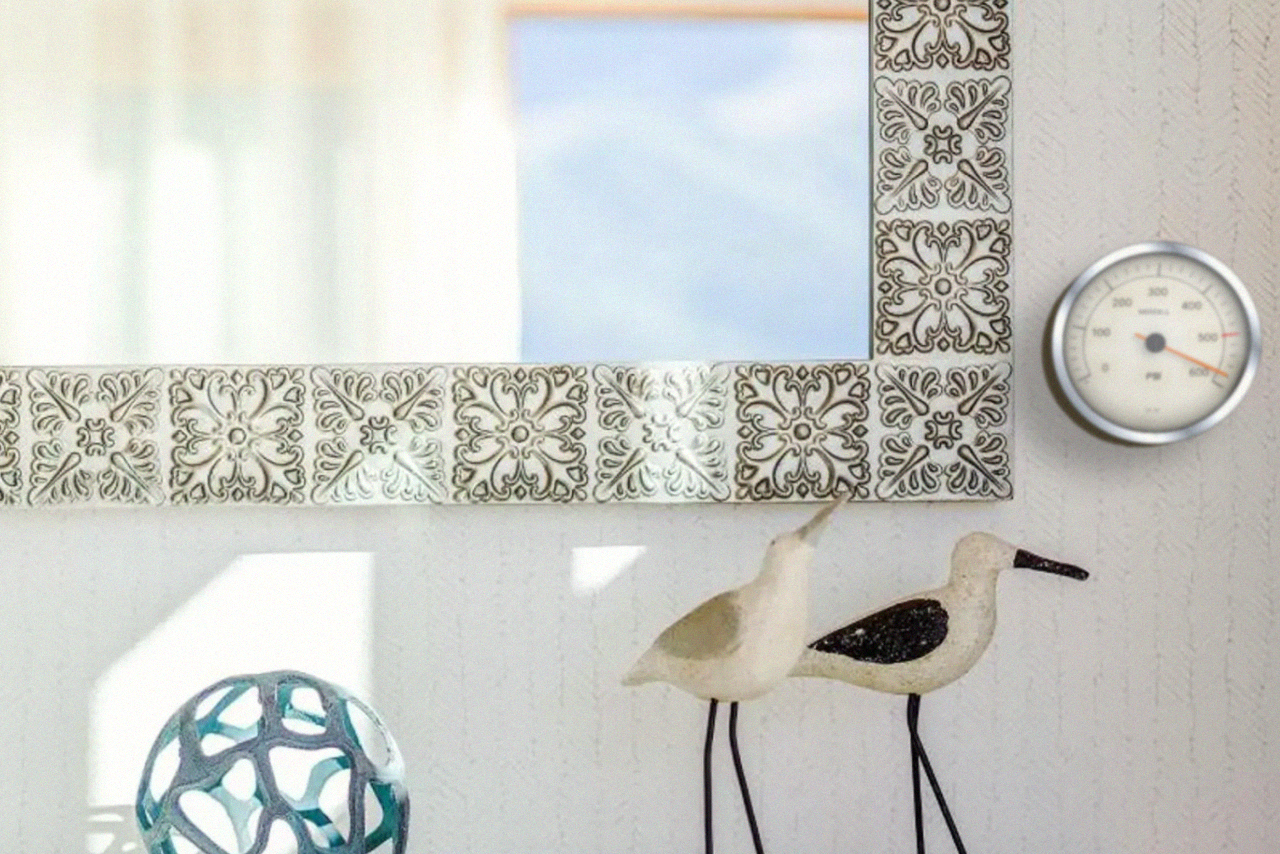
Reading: 580 psi
